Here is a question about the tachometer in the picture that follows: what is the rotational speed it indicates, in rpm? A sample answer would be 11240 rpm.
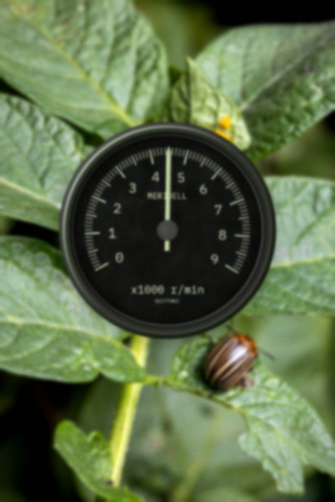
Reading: 4500 rpm
